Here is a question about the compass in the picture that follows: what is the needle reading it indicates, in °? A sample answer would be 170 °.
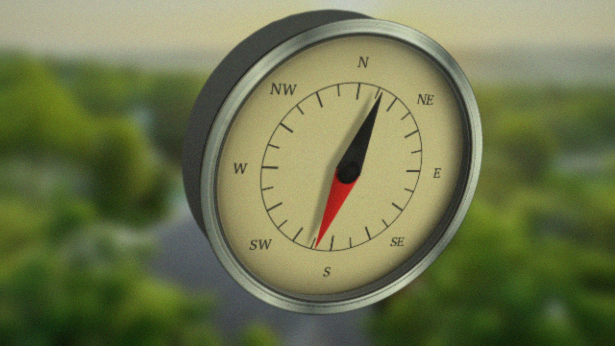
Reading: 195 °
